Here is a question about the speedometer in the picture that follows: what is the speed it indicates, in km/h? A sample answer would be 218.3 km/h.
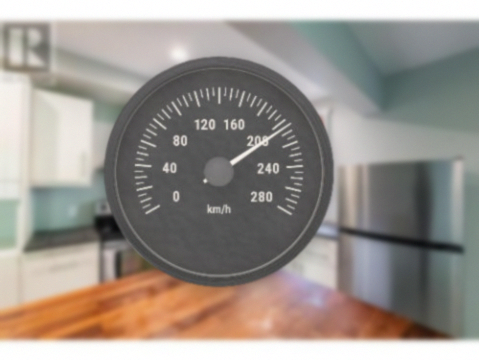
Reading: 205 km/h
